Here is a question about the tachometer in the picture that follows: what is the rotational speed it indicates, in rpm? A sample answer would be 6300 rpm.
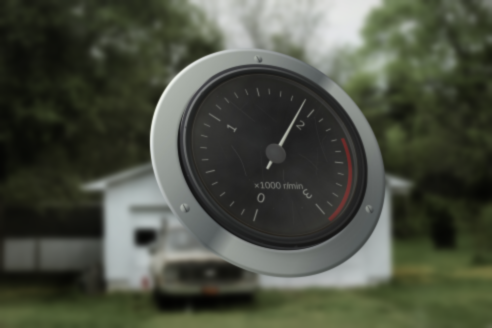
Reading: 1900 rpm
